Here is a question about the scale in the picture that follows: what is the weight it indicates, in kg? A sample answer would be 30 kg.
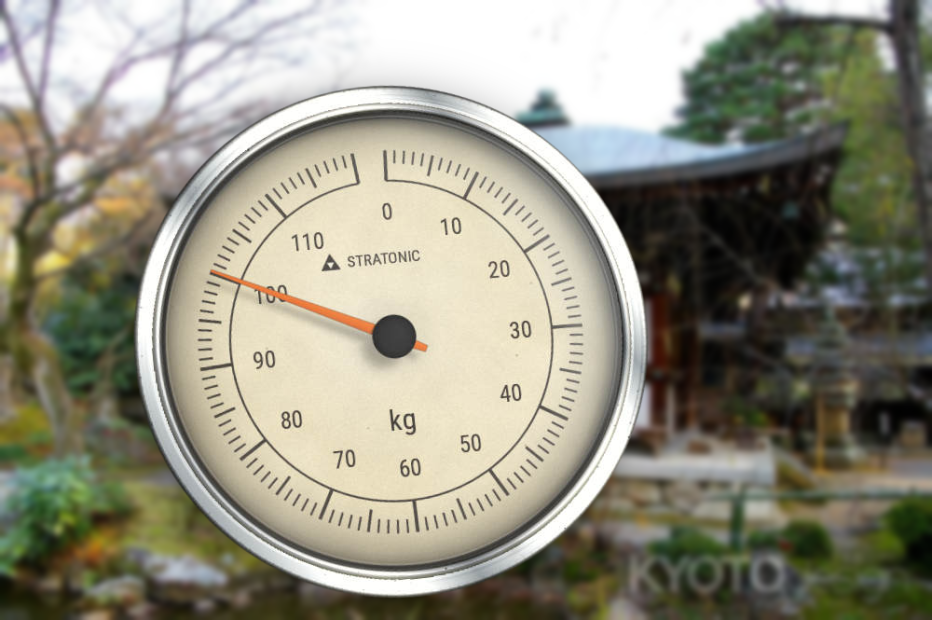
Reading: 100 kg
